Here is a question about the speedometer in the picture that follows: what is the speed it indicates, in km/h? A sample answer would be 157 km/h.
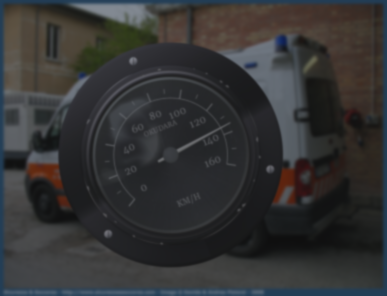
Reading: 135 km/h
